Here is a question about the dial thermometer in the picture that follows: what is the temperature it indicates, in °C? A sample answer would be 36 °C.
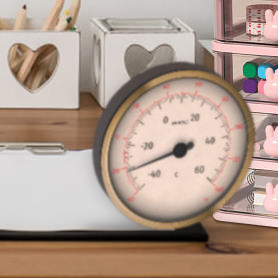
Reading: -30 °C
